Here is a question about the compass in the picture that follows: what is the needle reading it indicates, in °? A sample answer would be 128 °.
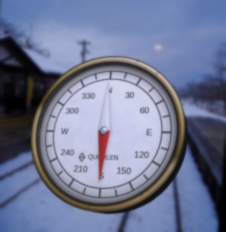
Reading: 180 °
